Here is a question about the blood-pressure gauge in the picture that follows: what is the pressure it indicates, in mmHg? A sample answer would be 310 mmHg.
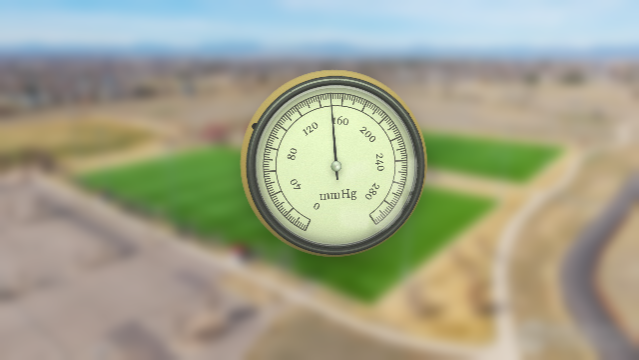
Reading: 150 mmHg
